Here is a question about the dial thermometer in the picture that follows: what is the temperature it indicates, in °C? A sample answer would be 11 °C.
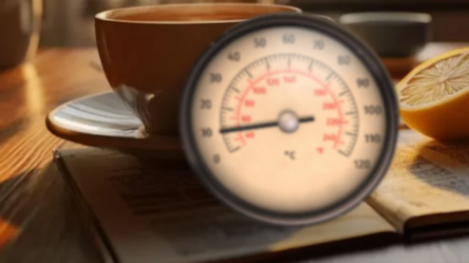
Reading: 10 °C
